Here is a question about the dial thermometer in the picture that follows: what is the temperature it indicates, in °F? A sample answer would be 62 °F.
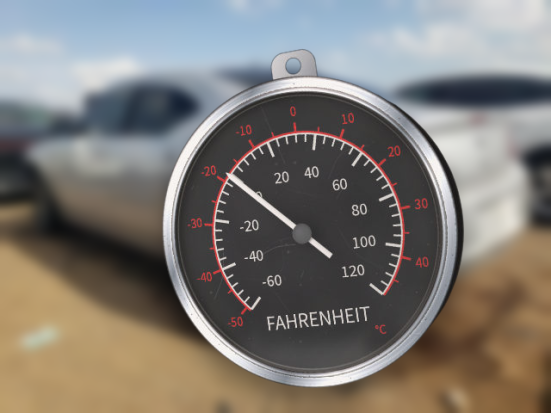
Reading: 0 °F
